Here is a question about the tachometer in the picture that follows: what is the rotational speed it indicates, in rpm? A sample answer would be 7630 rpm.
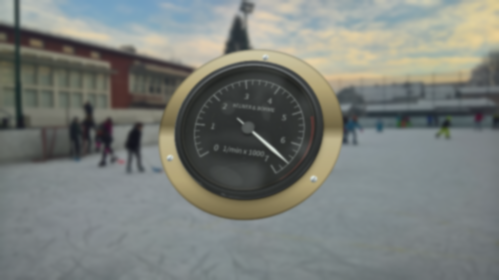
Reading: 6600 rpm
